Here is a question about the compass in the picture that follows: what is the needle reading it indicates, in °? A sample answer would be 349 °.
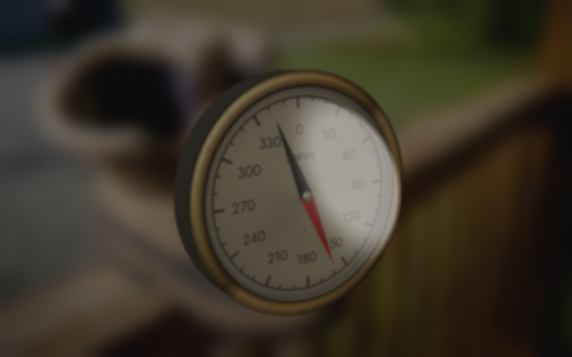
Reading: 160 °
